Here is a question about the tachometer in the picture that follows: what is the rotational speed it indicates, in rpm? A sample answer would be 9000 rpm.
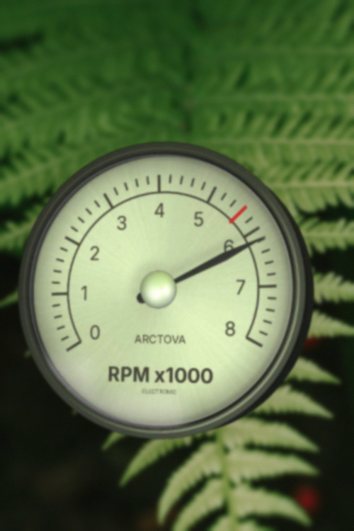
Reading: 6200 rpm
